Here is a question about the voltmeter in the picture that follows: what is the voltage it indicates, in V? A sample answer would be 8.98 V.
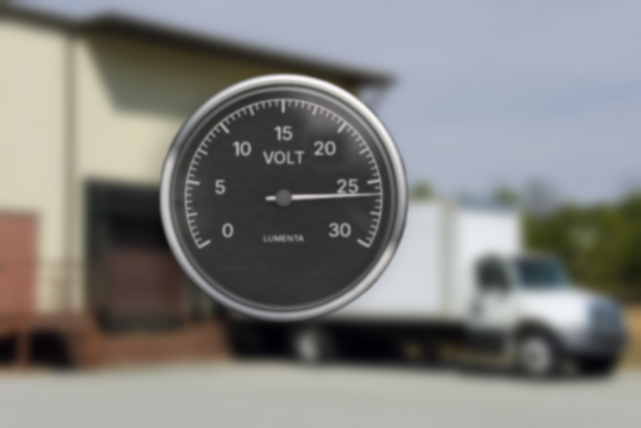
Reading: 26 V
